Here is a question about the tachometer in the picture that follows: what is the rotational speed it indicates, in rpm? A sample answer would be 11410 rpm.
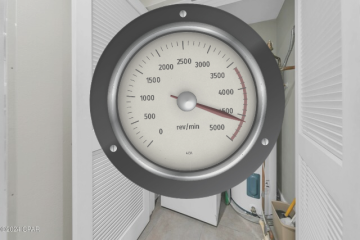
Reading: 4600 rpm
